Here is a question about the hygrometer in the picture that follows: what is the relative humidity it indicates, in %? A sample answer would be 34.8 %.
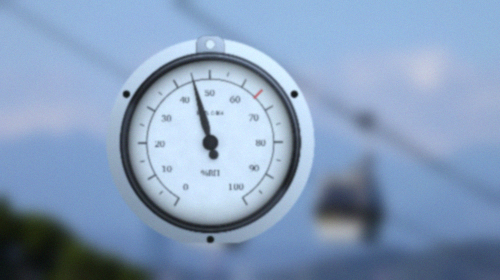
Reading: 45 %
